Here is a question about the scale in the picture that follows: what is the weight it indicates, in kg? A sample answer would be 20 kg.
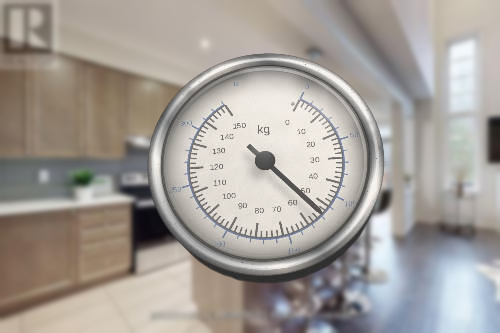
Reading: 54 kg
